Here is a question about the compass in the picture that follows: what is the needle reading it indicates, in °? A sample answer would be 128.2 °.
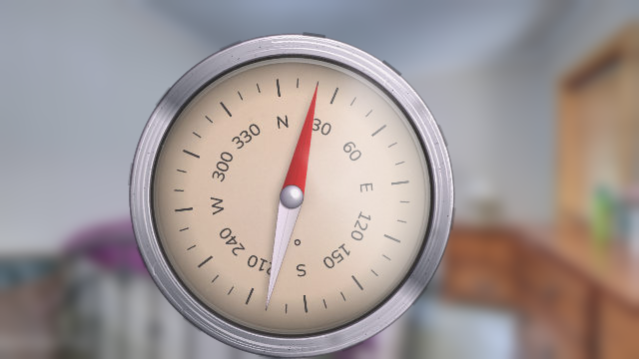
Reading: 20 °
